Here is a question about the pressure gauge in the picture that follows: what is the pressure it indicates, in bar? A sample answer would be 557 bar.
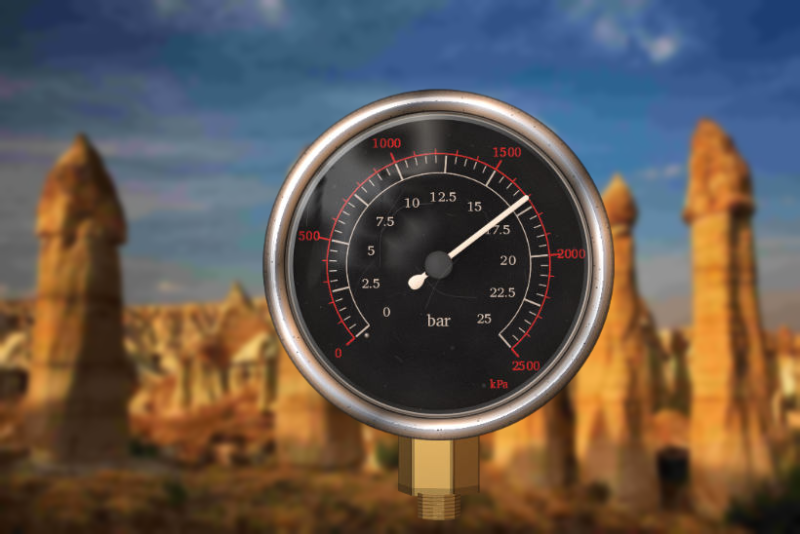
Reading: 17 bar
